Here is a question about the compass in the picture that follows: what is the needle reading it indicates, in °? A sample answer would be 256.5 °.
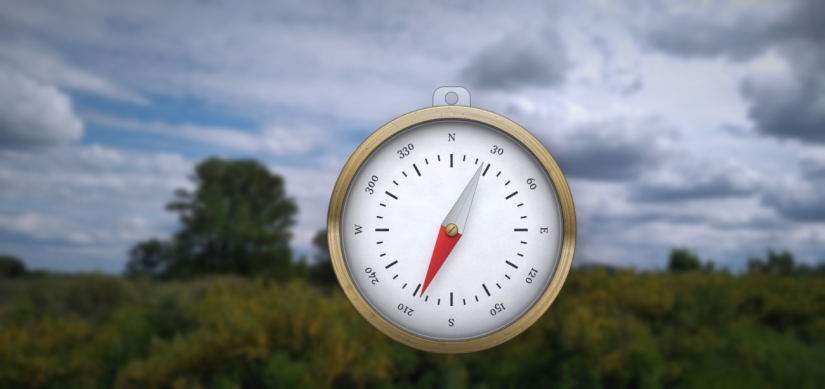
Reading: 205 °
